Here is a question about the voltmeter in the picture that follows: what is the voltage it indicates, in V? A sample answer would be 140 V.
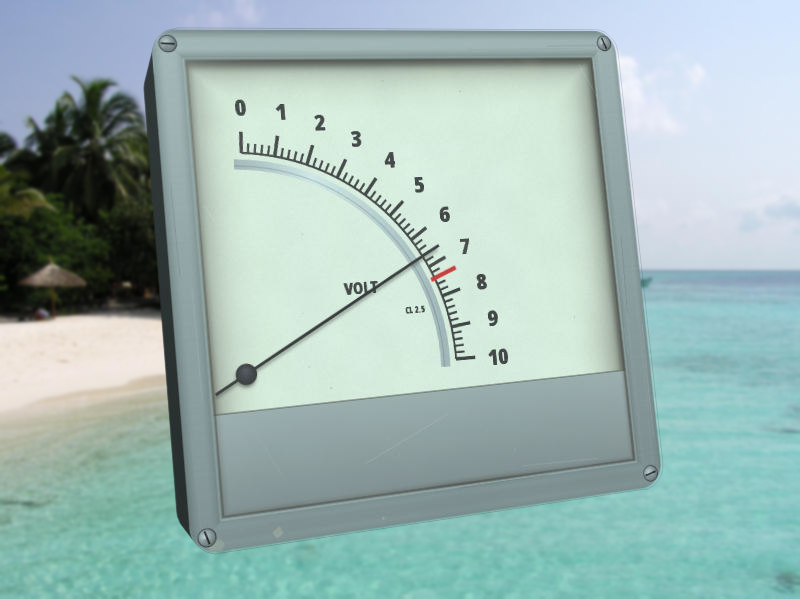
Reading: 6.6 V
